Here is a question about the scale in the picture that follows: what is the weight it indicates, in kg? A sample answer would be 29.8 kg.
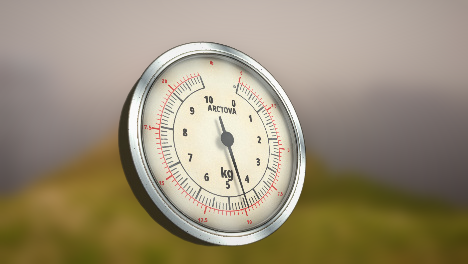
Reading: 4.5 kg
